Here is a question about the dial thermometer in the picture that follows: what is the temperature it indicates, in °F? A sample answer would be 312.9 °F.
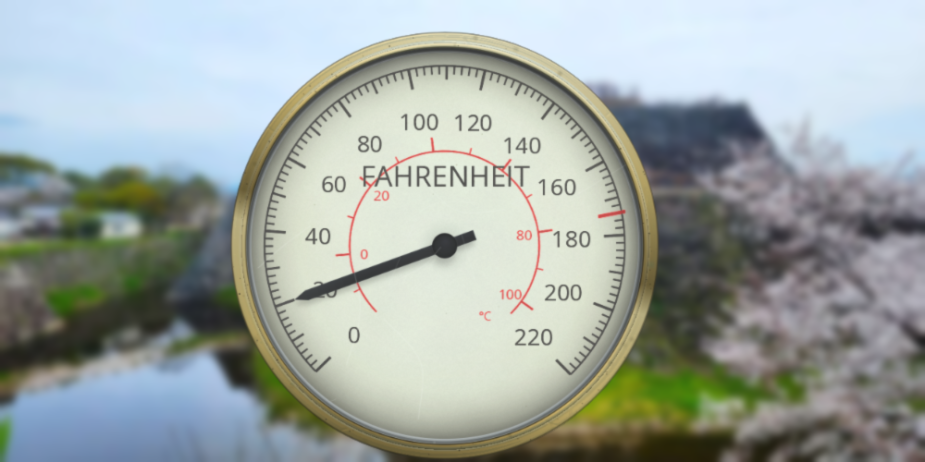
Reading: 20 °F
